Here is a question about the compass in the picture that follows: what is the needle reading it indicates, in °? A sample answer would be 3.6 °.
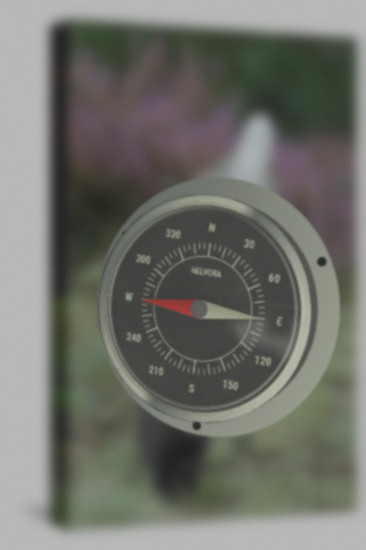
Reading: 270 °
